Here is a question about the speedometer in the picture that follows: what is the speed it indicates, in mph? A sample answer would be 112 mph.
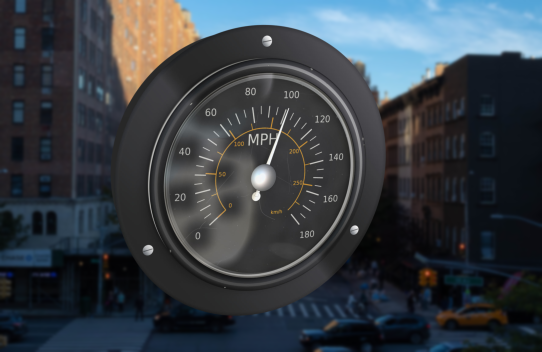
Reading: 100 mph
